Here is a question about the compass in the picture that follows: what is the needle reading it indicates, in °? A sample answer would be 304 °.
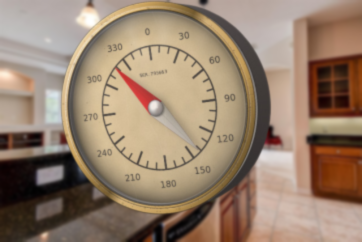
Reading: 320 °
